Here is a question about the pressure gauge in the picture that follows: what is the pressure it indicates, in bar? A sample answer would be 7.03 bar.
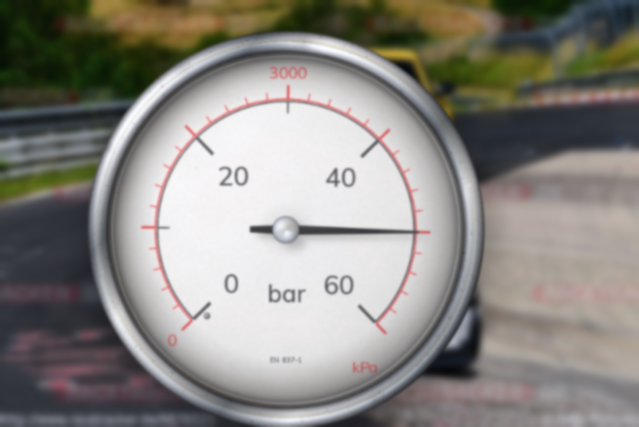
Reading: 50 bar
